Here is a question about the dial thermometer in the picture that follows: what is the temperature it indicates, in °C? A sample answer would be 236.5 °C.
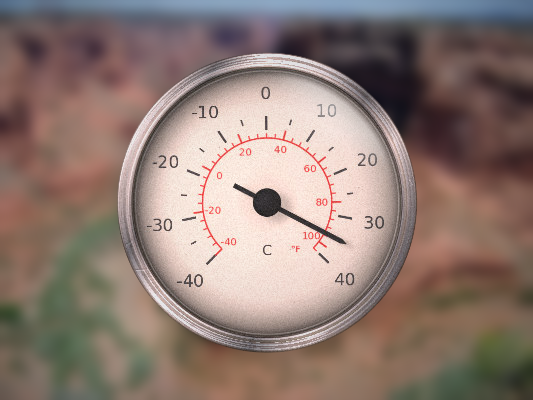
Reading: 35 °C
